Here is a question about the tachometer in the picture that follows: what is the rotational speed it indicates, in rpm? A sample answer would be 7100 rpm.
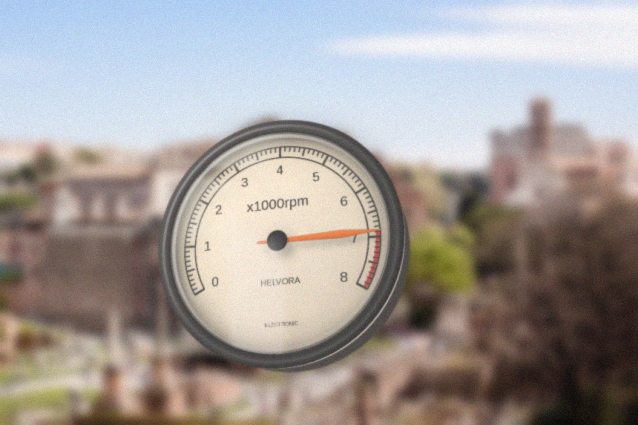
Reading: 6900 rpm
